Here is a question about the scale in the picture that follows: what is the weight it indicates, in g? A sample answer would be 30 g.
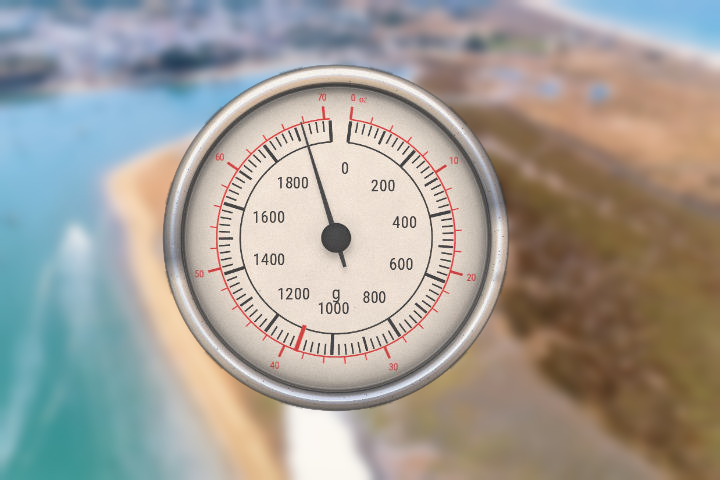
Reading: 1920 g
